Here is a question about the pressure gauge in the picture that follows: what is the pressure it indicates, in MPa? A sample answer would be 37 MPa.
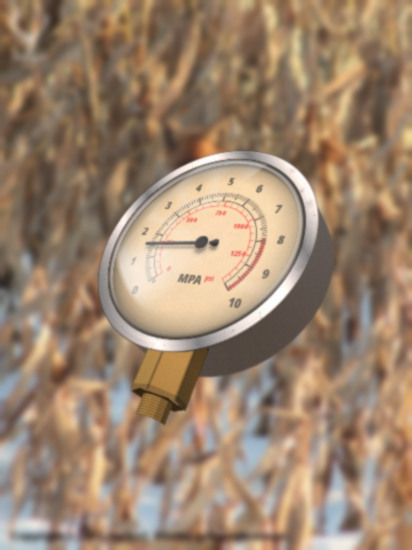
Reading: 1.5 MPa
